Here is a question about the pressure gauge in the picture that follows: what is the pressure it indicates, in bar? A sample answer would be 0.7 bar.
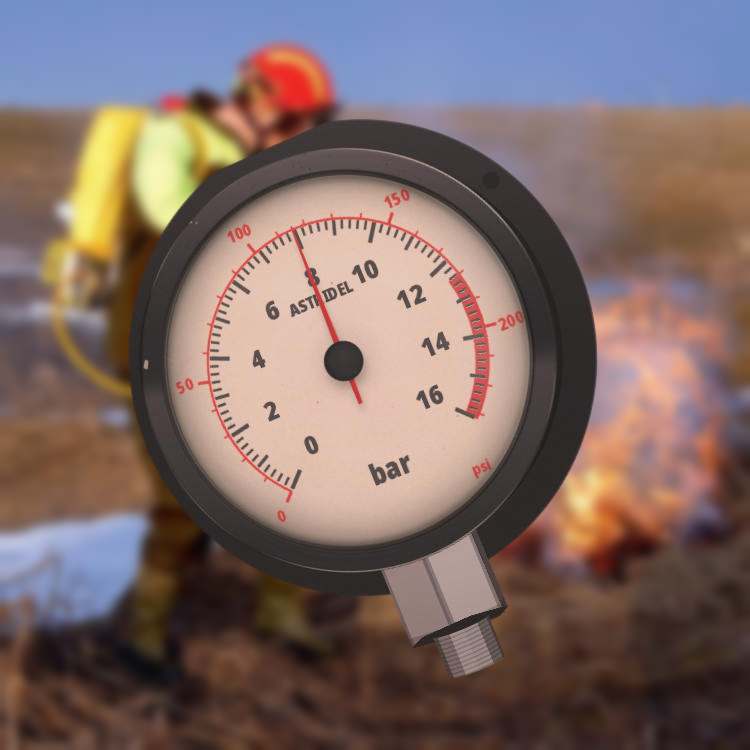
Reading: 8 bar
